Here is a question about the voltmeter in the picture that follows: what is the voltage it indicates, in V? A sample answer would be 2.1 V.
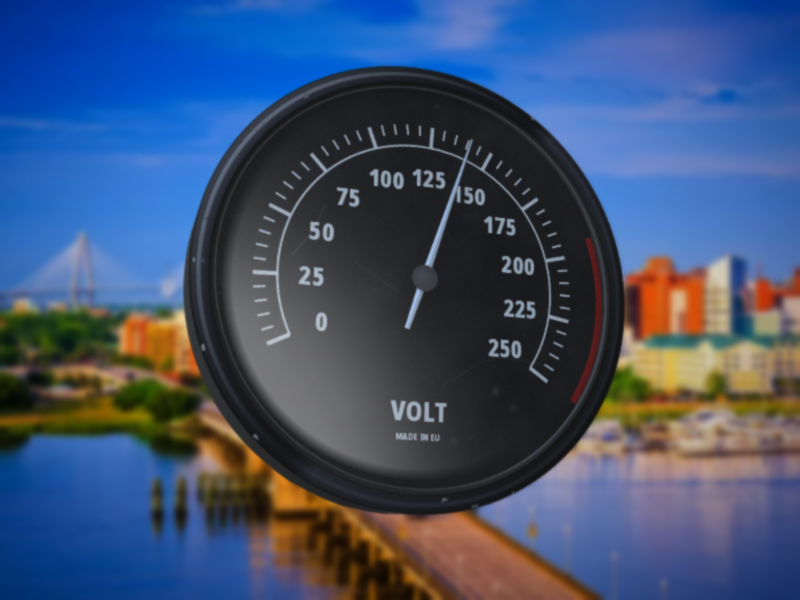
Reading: 140 V
